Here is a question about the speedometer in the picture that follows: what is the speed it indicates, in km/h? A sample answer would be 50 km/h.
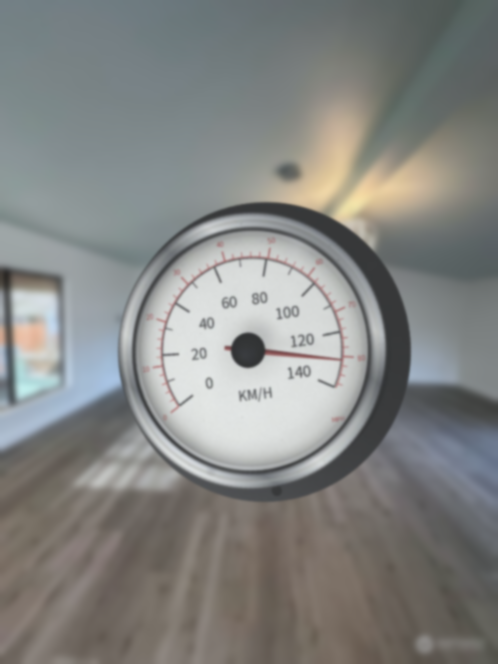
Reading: 130 km/h
